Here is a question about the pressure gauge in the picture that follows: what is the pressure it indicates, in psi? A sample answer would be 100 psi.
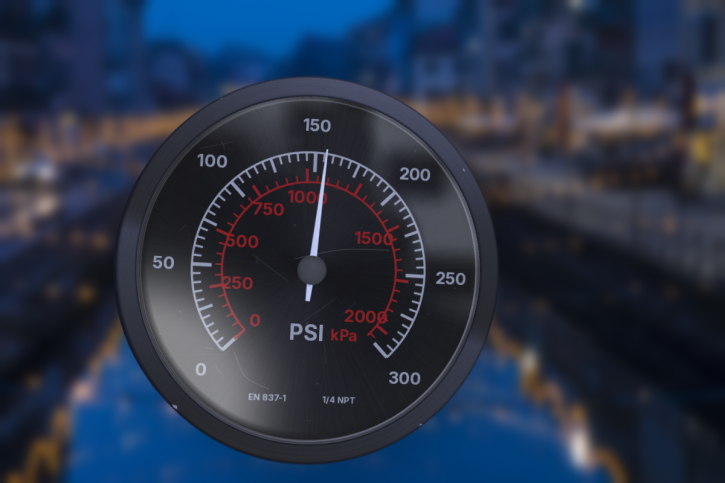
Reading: 155 psi
